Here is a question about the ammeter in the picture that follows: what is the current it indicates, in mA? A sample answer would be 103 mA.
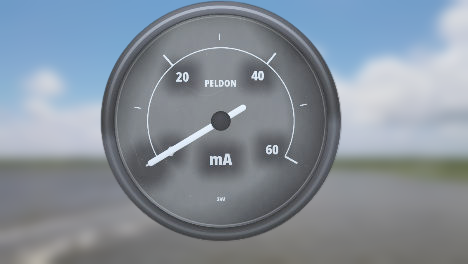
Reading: 0 mA
